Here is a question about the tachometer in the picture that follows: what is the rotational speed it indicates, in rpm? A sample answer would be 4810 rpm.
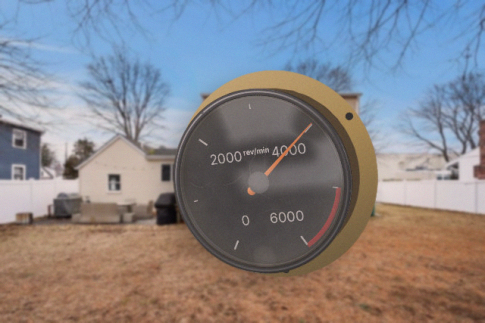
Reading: 4000 rpm
